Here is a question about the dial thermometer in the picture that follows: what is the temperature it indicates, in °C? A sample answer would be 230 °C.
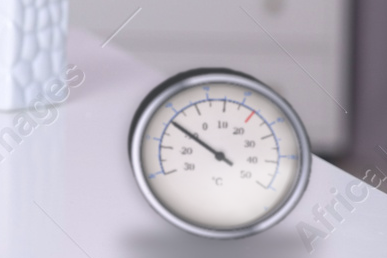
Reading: -10 °C
